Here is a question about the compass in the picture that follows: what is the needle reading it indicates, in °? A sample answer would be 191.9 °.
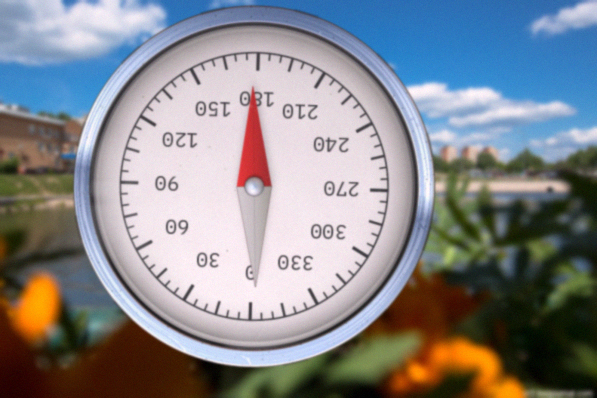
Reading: 177.5 °
